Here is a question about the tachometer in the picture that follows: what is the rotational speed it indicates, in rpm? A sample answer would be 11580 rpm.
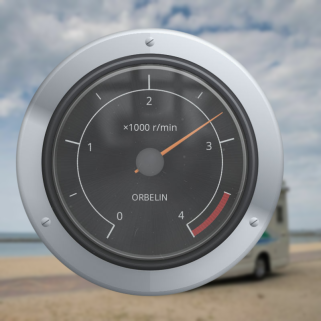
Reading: 2750 rpm
